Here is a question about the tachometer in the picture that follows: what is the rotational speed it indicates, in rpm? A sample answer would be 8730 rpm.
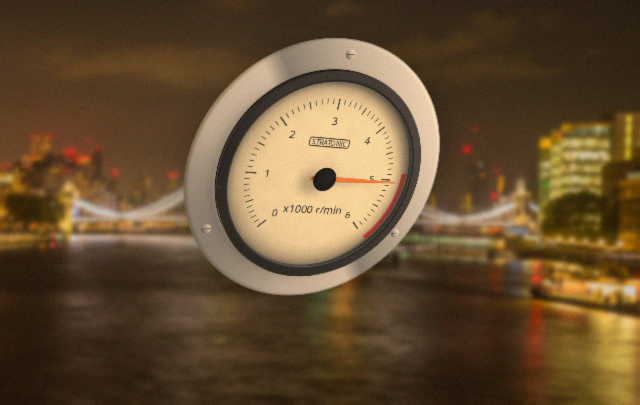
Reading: 5000 rpm
